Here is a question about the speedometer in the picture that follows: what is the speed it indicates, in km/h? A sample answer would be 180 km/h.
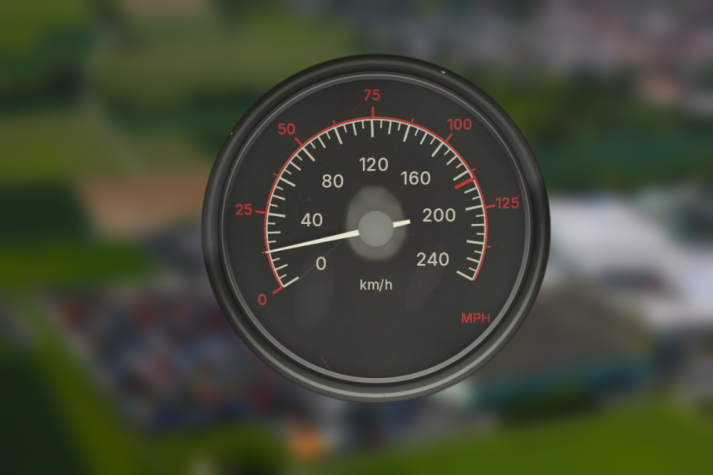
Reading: 20 km/h
